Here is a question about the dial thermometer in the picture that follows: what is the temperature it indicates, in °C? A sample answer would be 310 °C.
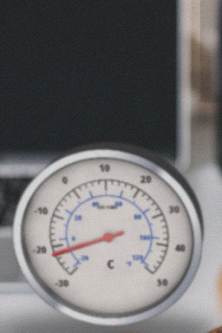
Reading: -22 °C
